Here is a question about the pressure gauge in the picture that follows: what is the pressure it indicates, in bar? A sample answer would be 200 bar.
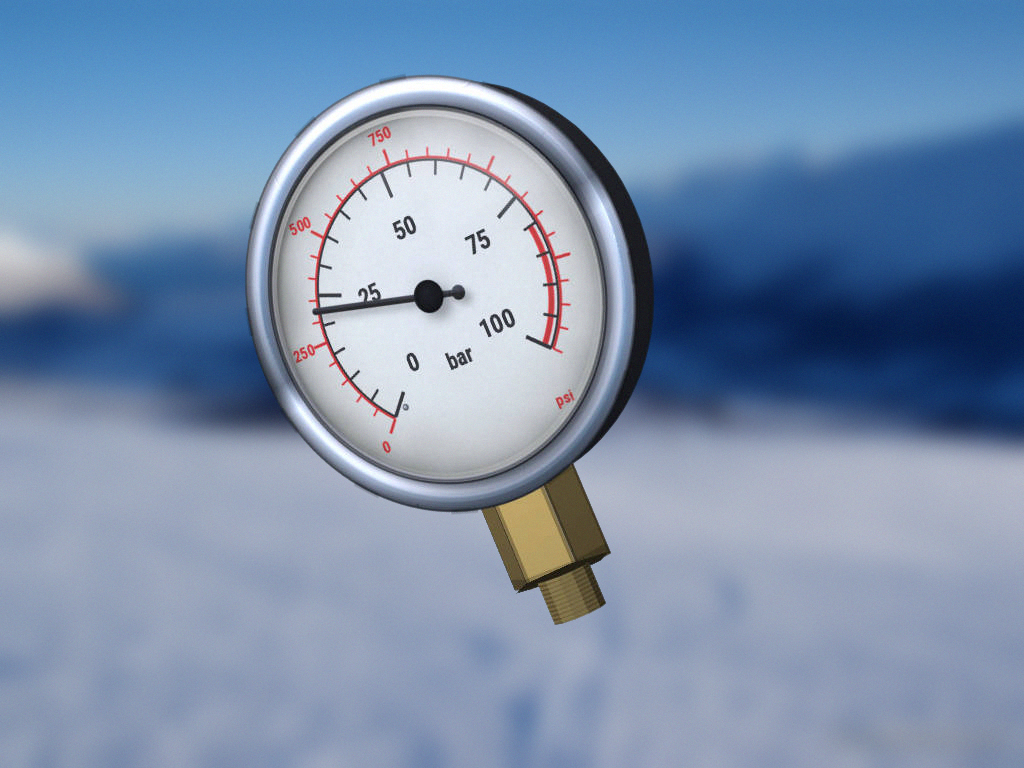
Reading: 22.5 bar
